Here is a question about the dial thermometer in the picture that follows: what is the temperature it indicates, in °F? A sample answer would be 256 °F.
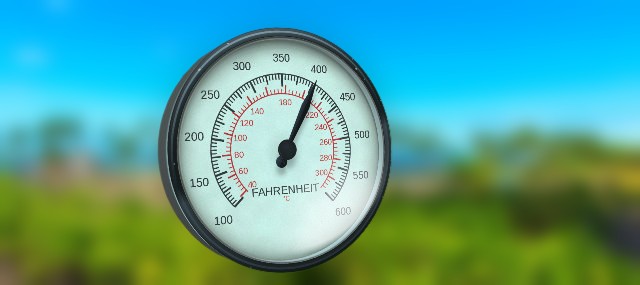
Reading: 400 °F
